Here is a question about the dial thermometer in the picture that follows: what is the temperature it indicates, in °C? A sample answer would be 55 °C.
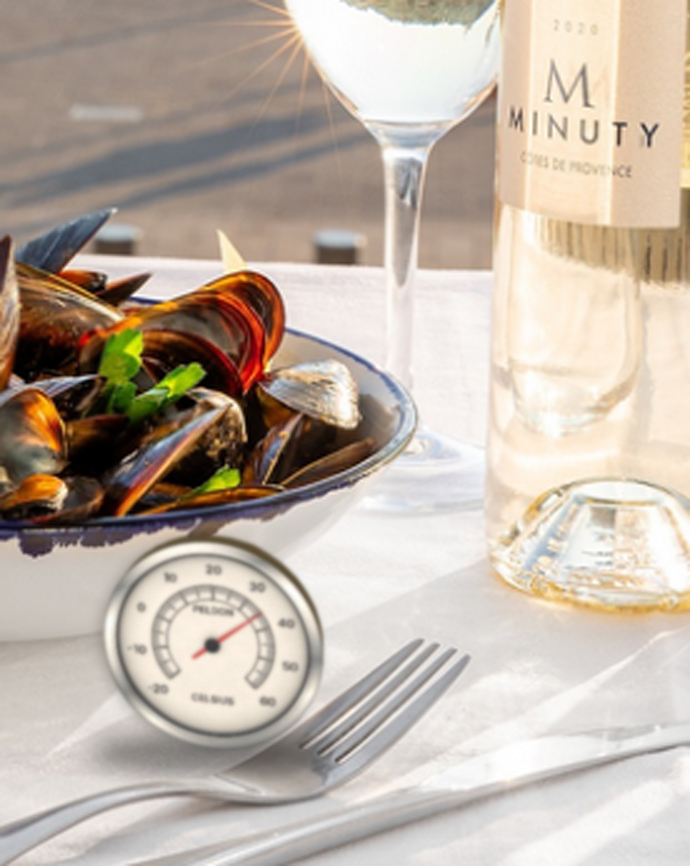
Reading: 35 °C
